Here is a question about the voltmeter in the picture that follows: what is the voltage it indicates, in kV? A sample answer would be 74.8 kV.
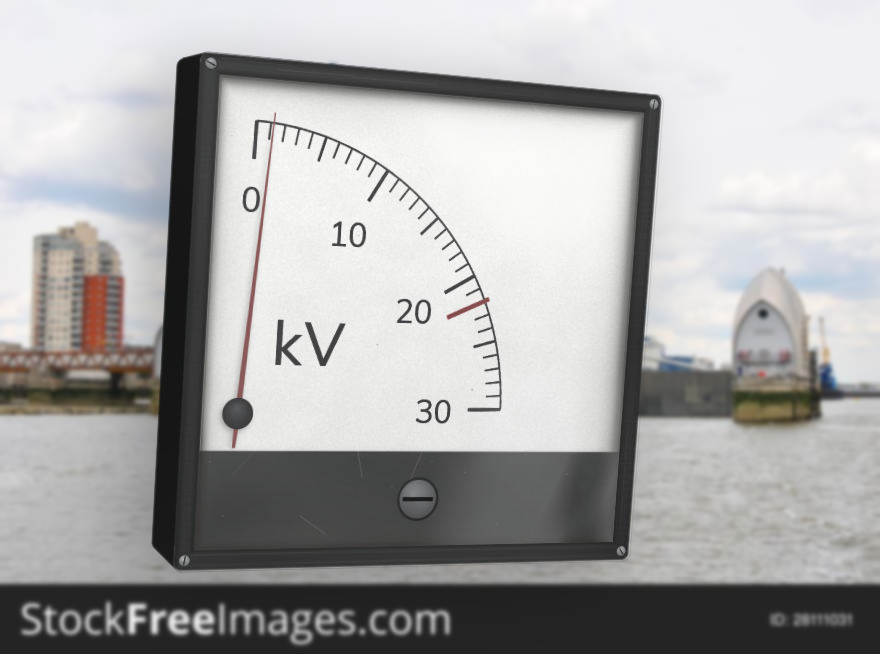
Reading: 1 kV
